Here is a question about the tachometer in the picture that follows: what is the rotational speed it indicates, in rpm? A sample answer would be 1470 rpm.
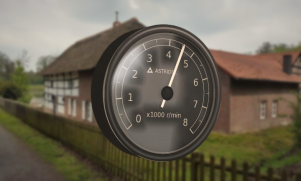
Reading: 4500 rpm
